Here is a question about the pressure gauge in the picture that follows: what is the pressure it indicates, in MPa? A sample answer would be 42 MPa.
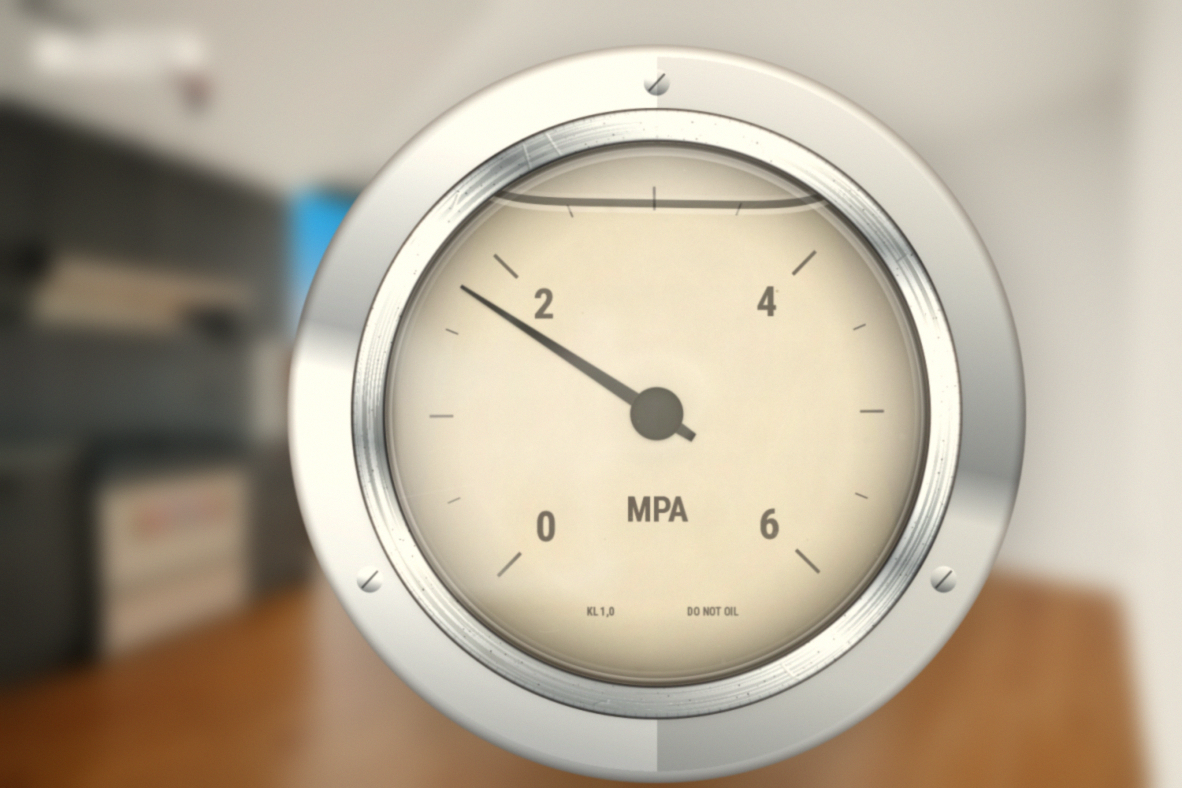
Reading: 1.75 MPa
